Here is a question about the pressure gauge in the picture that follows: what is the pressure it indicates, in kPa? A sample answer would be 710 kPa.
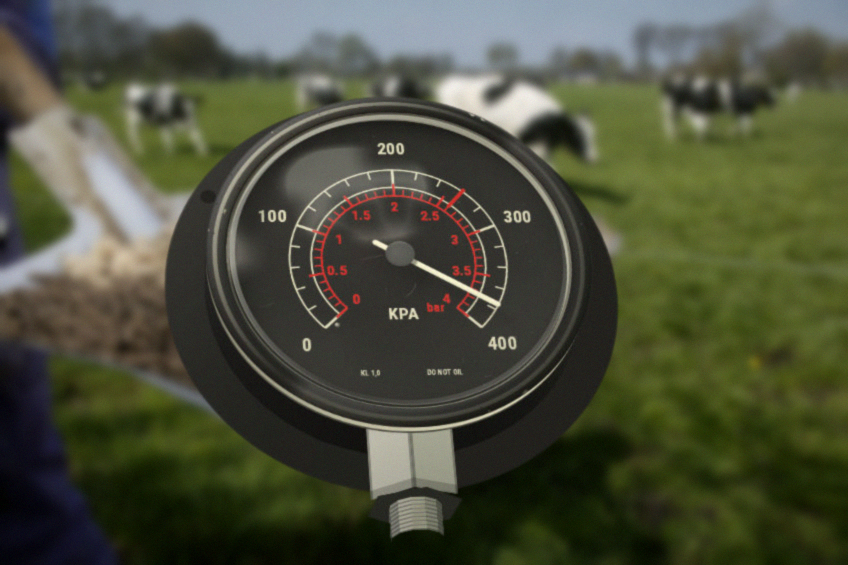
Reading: 380 kPa
